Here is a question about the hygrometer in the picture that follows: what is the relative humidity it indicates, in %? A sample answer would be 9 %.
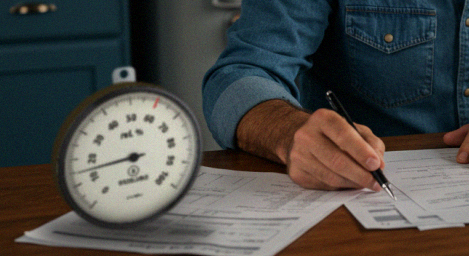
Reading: 15 %
